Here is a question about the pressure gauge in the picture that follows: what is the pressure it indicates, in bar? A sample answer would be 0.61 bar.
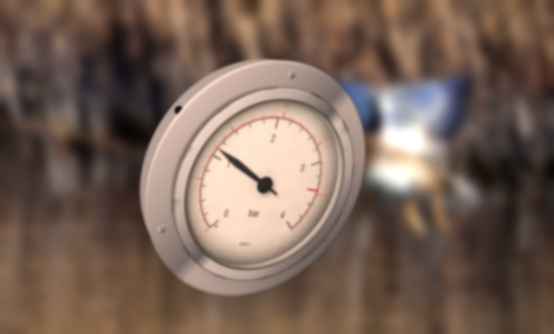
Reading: 1.1 bar
